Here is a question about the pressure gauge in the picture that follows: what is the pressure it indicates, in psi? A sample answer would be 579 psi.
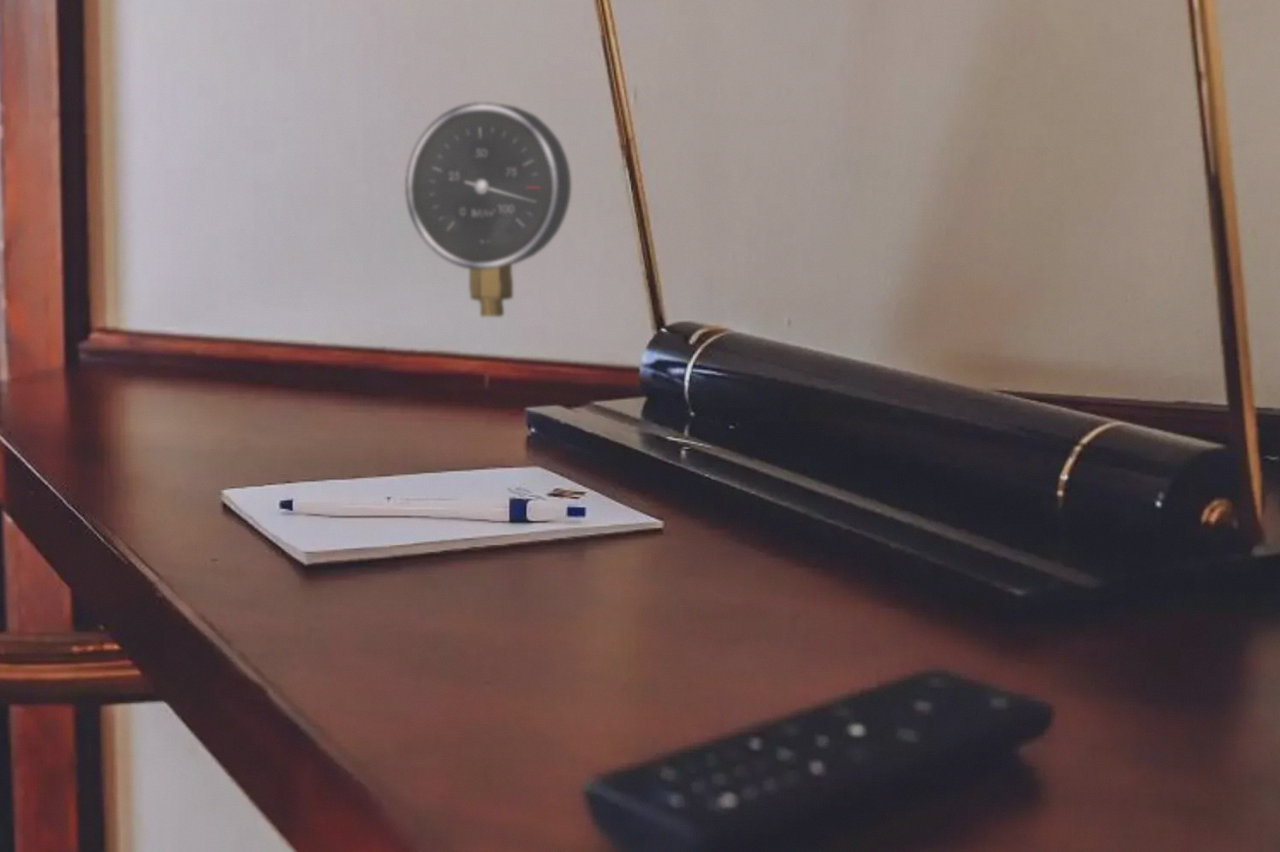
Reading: 90 psi
